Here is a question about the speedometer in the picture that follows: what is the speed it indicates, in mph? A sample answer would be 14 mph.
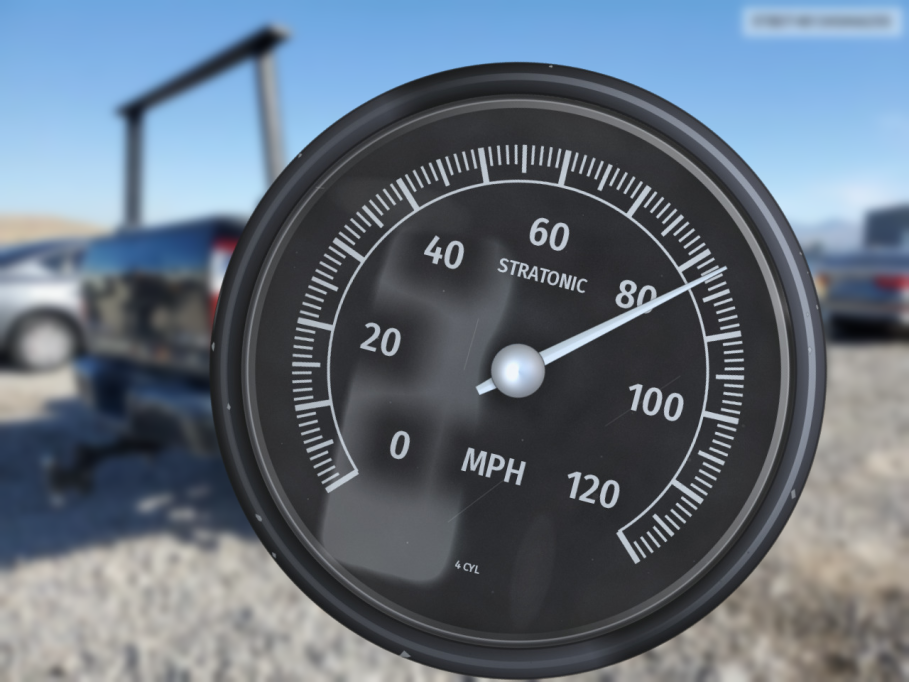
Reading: 82.5 mph
